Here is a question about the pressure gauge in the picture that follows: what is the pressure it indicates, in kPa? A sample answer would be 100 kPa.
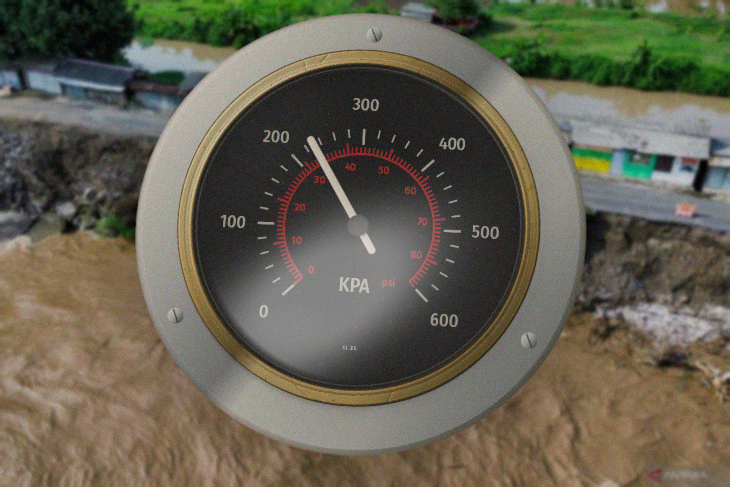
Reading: 230 kPa
